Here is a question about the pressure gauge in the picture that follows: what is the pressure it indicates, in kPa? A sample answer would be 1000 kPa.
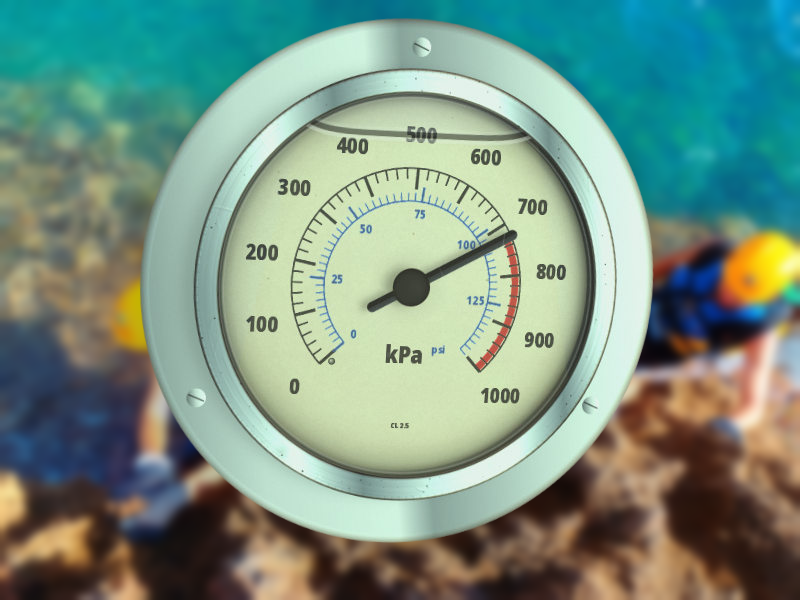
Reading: 720 kPa
